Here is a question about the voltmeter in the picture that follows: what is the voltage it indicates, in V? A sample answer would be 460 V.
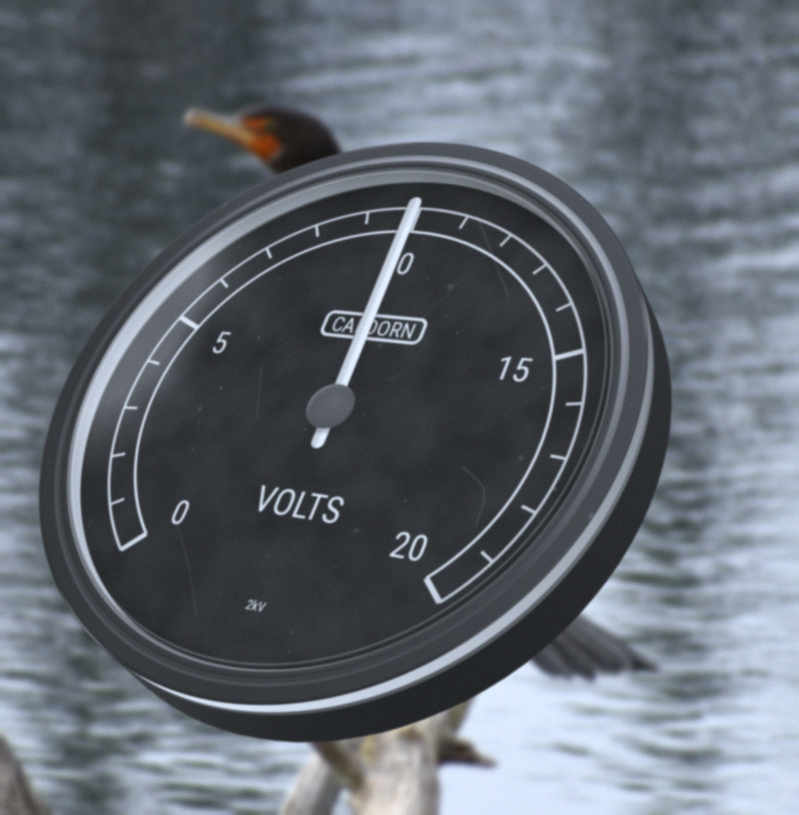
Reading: 10 V
